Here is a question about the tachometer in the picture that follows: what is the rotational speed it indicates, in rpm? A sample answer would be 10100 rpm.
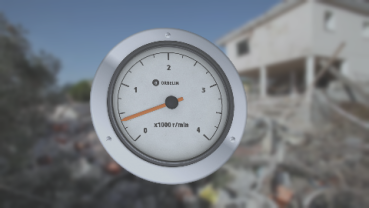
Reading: 375 rpm
